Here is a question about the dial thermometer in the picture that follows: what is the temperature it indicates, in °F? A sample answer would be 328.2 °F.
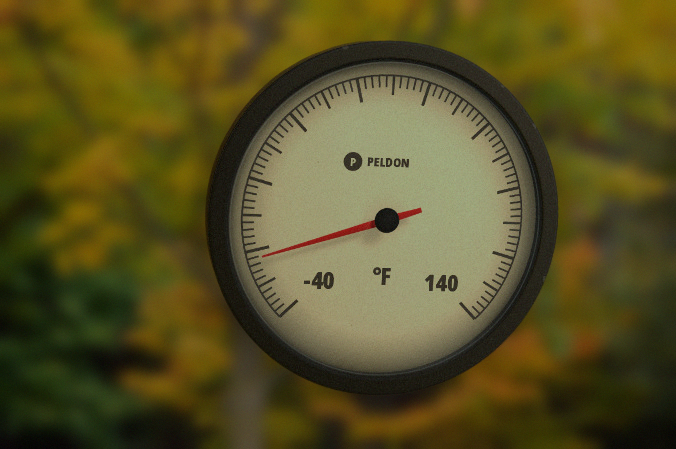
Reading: -22 °F
